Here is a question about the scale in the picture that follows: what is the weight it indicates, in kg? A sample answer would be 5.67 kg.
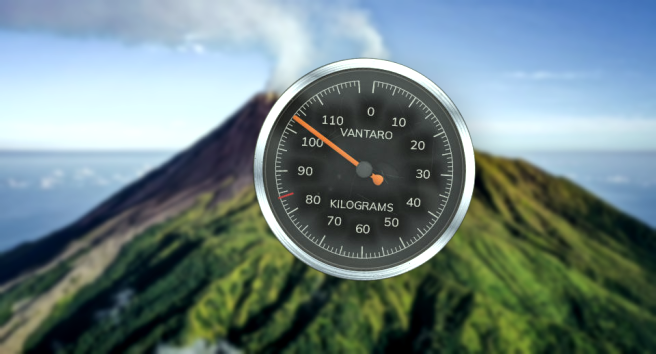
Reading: 103 kg
